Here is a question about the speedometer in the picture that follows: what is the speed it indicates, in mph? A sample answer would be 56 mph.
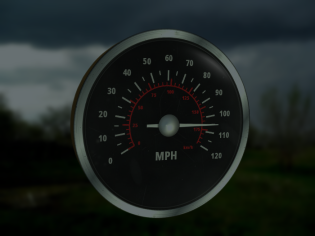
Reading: 105 mph
